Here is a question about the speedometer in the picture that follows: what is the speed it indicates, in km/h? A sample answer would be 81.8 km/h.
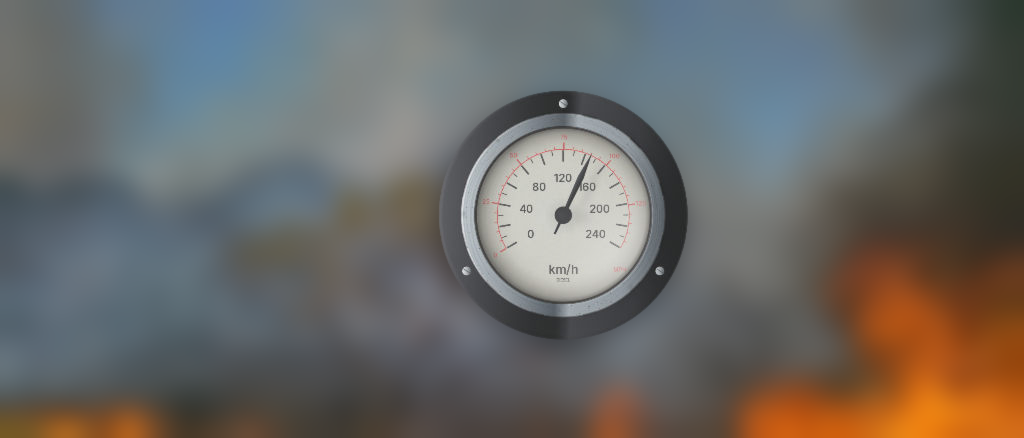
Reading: 145 km/h
